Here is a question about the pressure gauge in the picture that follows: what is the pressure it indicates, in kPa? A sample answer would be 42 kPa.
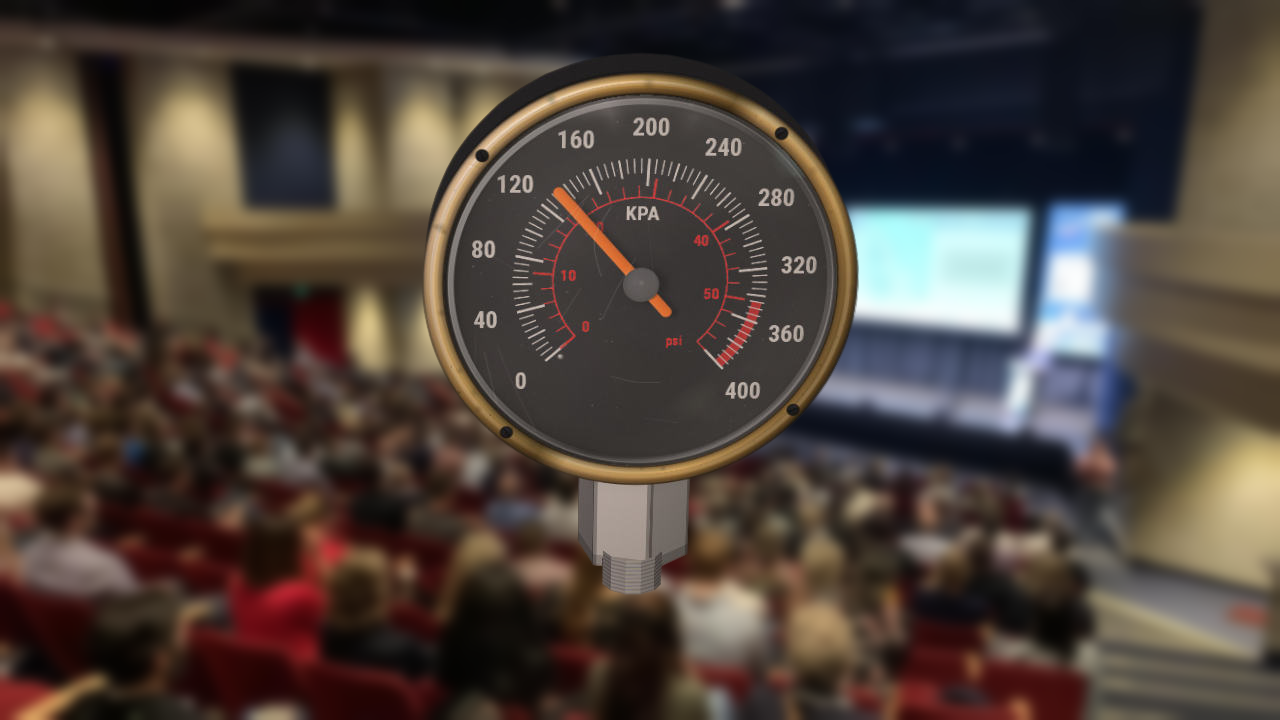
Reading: 135 kPa
